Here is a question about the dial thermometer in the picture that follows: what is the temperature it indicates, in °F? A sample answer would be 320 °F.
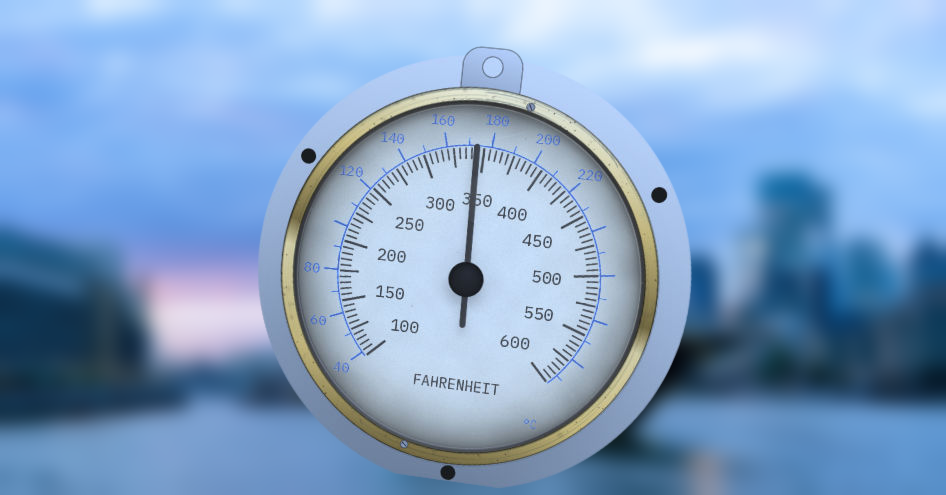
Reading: 345 °F
